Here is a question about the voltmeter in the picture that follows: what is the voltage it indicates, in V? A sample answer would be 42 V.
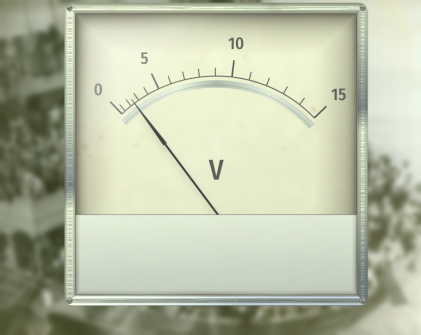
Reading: 2.5 V
